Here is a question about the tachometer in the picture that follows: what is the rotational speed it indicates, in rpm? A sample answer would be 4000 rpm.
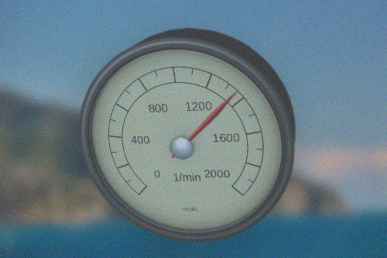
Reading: 1350 rpm
